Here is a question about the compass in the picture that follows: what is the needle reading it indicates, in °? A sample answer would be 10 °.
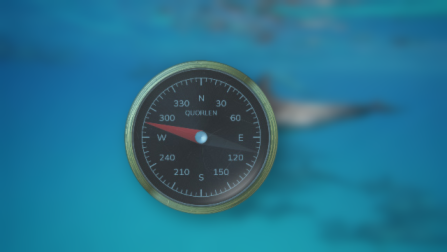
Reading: 285 °
